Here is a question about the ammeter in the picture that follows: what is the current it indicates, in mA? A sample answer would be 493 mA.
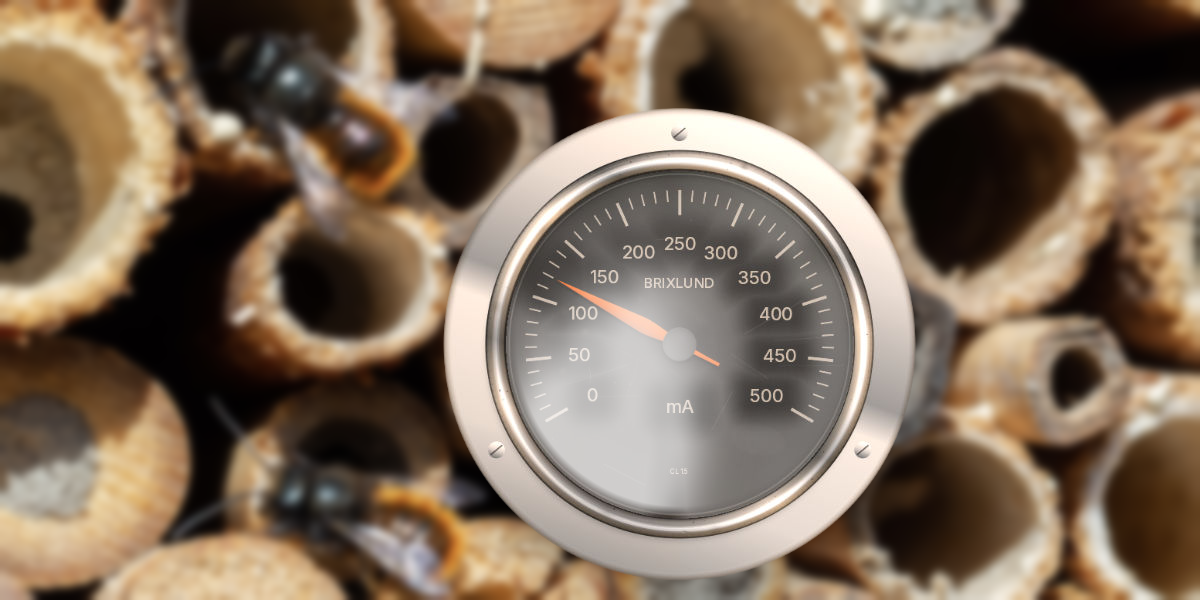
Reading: 120 mA
